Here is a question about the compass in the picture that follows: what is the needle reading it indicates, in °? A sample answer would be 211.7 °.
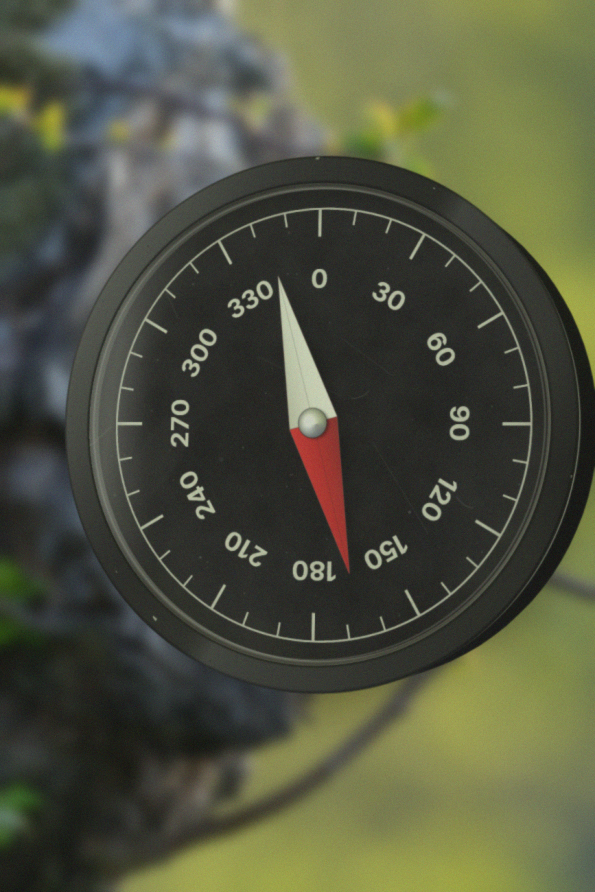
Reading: 165 °
